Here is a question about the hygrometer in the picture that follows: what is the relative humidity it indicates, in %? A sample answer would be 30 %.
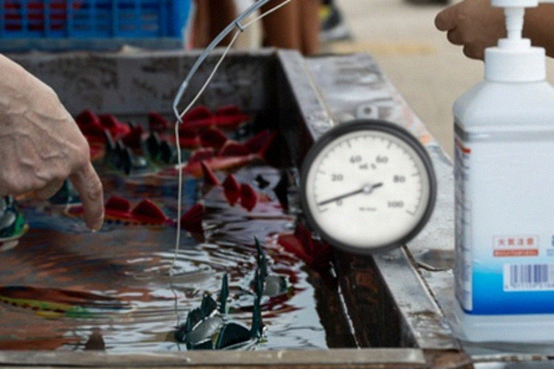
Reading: 4 %
